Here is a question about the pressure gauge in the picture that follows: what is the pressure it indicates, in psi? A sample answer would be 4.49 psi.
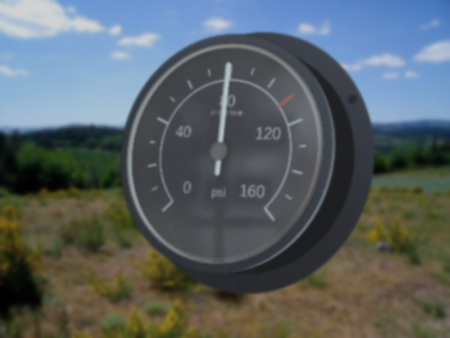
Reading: 80 psi
